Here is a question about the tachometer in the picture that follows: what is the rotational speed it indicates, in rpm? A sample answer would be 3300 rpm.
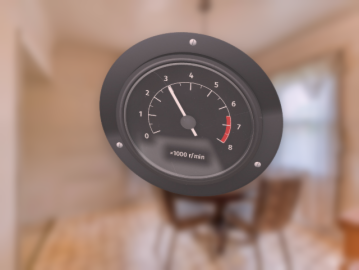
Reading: 3000 rpm
